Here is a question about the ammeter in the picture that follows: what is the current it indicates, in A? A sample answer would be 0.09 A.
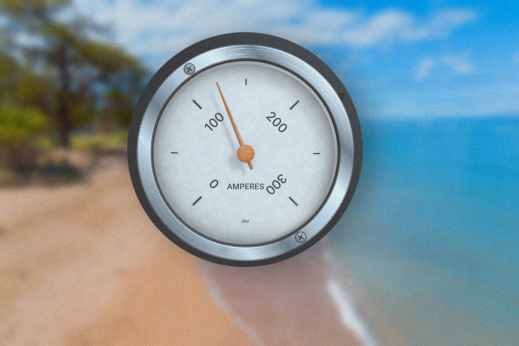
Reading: 125 A
